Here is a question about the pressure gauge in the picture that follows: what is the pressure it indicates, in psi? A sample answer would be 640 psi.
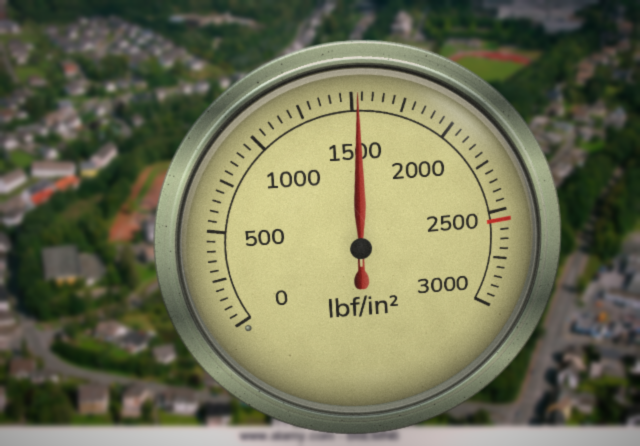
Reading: 1525 psi
